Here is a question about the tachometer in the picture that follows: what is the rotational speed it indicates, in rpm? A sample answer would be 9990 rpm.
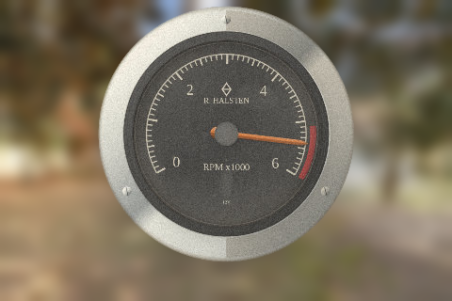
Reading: 5400 rpm
